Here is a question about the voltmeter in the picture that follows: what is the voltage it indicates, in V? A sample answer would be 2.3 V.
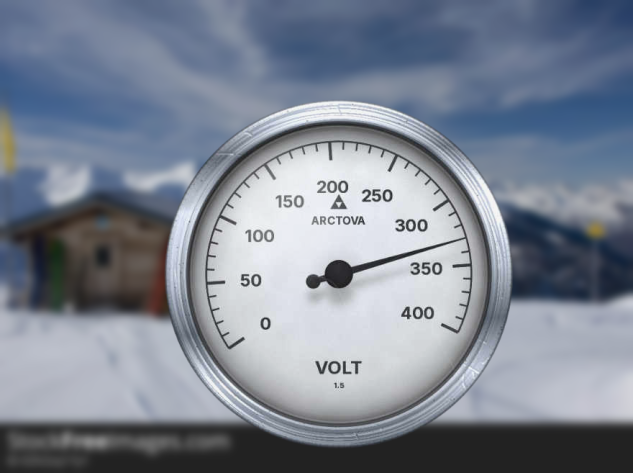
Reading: 330 V
